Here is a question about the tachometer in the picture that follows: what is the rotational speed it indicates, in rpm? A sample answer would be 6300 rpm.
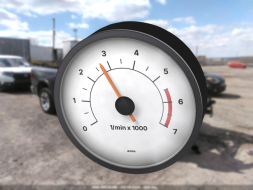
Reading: 2750 rpm
